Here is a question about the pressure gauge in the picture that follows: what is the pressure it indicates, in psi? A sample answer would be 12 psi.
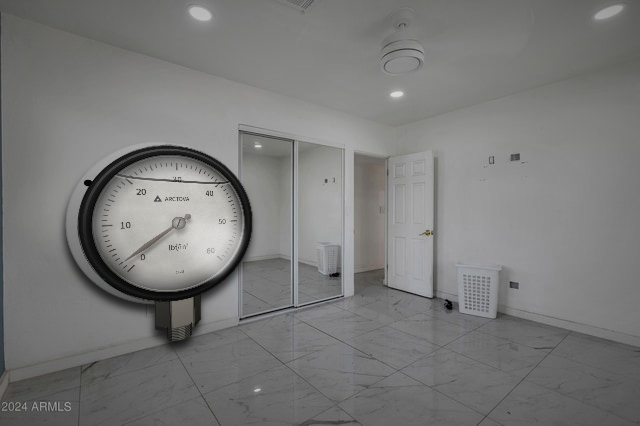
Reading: 2 psi
